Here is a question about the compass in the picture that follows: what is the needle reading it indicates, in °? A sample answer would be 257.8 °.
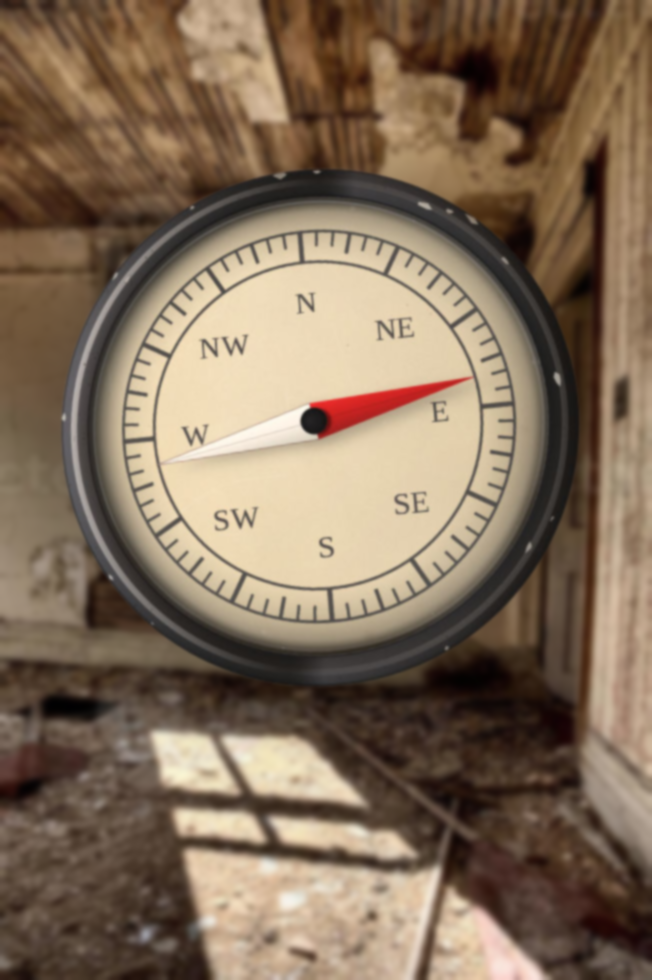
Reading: 80 °
